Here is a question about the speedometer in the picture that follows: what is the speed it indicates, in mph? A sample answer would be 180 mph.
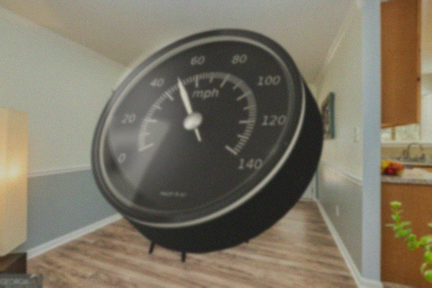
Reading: 50 mph
